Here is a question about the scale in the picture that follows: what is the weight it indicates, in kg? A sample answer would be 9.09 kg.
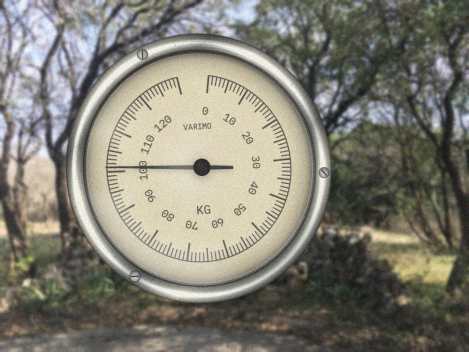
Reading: 101 kg
